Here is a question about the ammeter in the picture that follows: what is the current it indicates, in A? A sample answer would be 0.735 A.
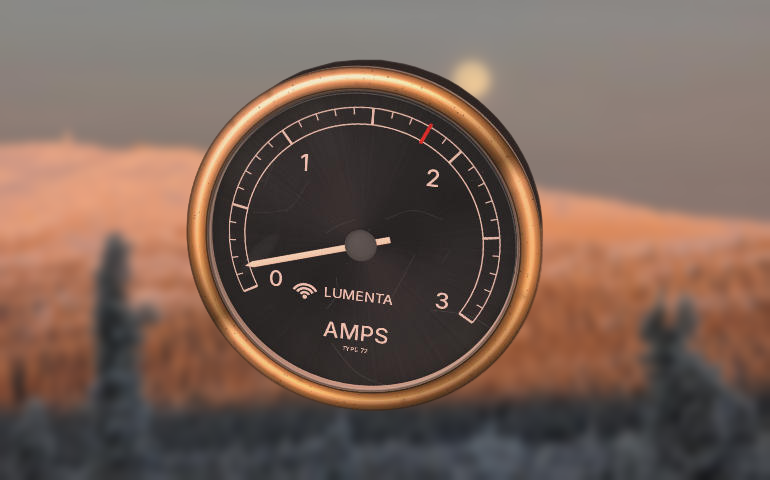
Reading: 0.15 A
